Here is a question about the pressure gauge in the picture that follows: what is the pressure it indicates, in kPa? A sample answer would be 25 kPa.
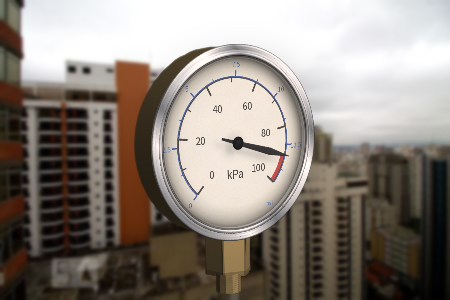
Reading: 90 kPa
